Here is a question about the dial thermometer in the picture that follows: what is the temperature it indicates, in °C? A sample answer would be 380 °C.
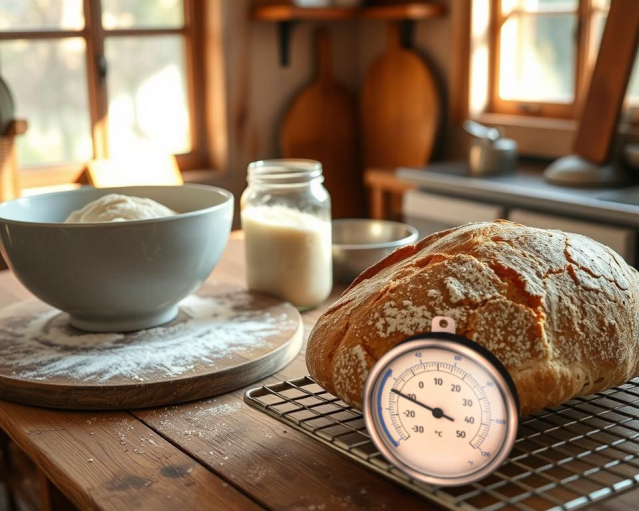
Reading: -10 °C
